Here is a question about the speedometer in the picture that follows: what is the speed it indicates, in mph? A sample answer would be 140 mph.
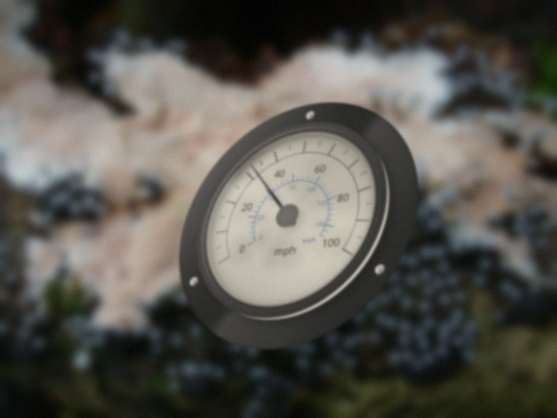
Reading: 32.5 mph
